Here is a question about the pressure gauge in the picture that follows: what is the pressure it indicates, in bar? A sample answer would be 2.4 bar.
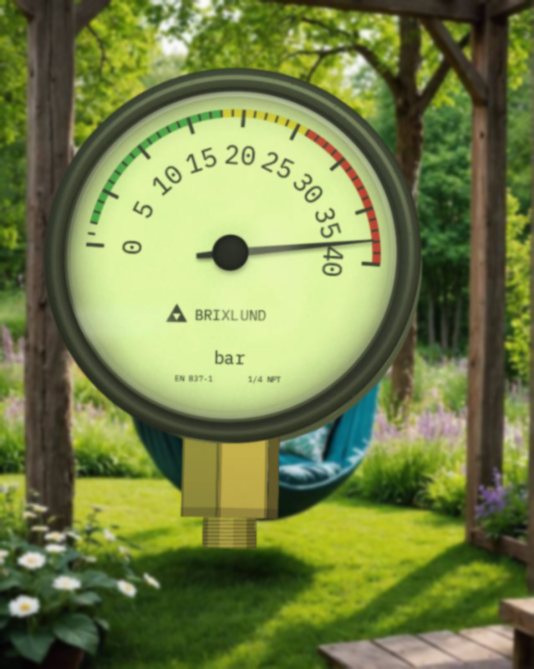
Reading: 38 bar
